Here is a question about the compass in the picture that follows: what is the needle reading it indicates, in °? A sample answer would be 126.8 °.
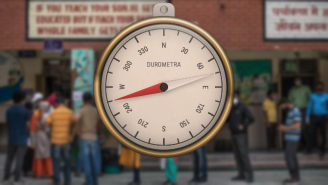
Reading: 255 °
